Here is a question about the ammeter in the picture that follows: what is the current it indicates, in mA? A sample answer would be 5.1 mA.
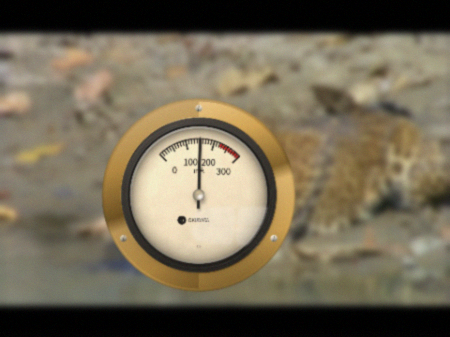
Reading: 150 mA
